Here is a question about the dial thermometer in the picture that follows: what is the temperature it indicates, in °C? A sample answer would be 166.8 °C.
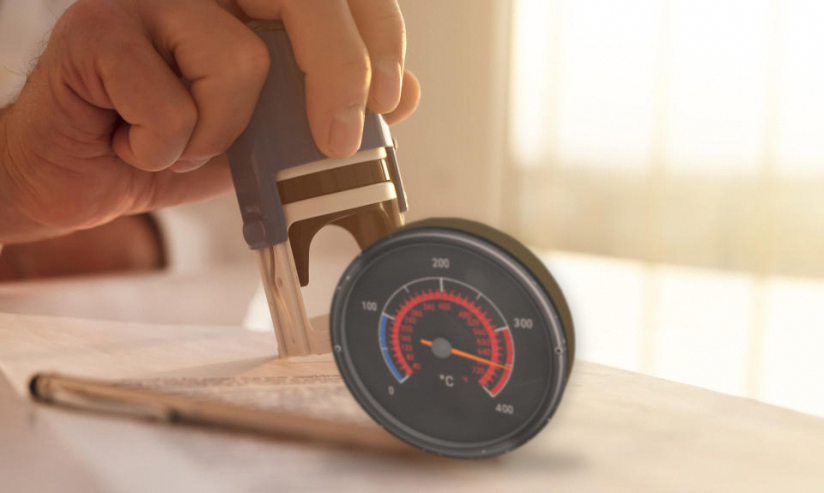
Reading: 350 °C
